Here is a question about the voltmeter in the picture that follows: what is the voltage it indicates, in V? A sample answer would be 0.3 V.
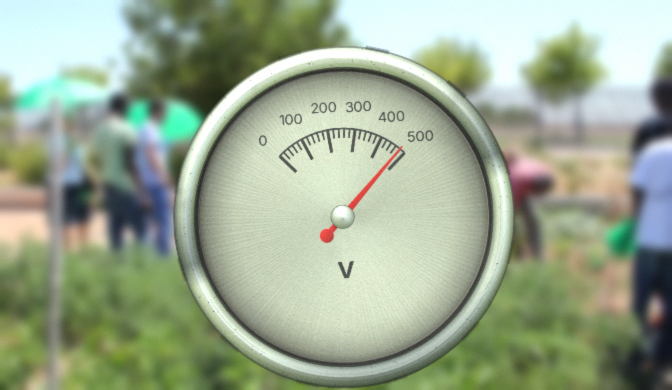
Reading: 480 V
